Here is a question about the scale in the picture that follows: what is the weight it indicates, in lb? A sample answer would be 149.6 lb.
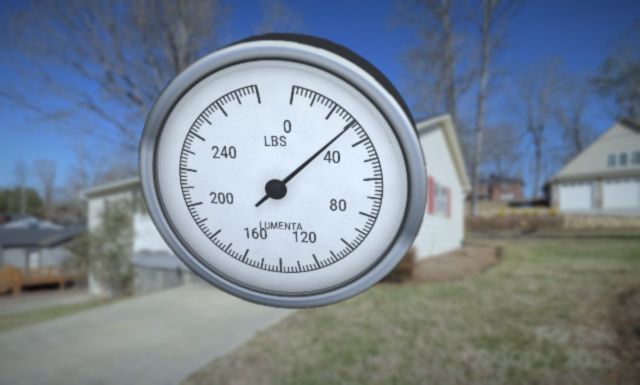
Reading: 30 lb
